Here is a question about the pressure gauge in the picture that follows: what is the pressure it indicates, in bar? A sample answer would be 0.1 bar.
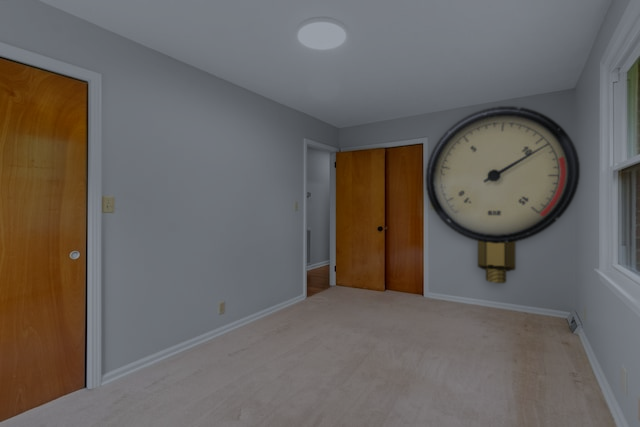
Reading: 10.5 bar
